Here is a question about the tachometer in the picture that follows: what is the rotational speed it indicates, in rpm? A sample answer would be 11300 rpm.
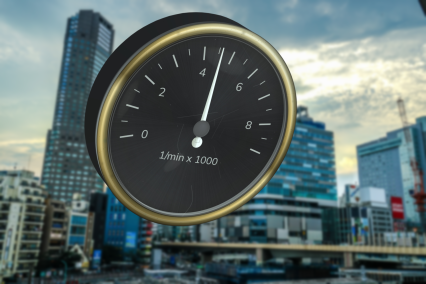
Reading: 4500 rpm
